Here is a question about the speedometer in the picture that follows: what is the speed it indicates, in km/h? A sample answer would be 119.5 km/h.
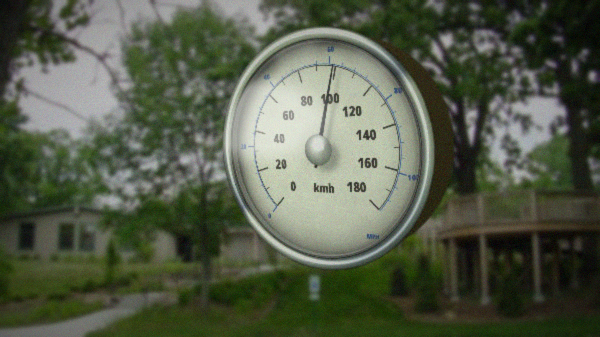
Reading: 100 km/h
